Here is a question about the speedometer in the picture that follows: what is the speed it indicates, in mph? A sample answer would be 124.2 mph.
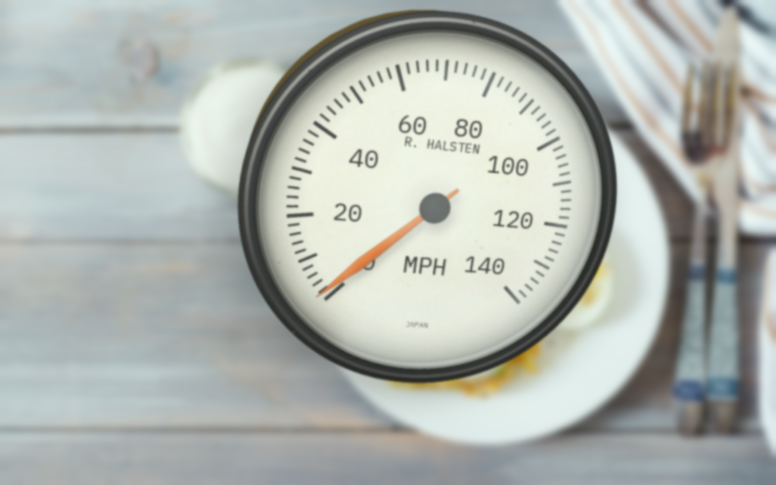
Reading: 2 mph
